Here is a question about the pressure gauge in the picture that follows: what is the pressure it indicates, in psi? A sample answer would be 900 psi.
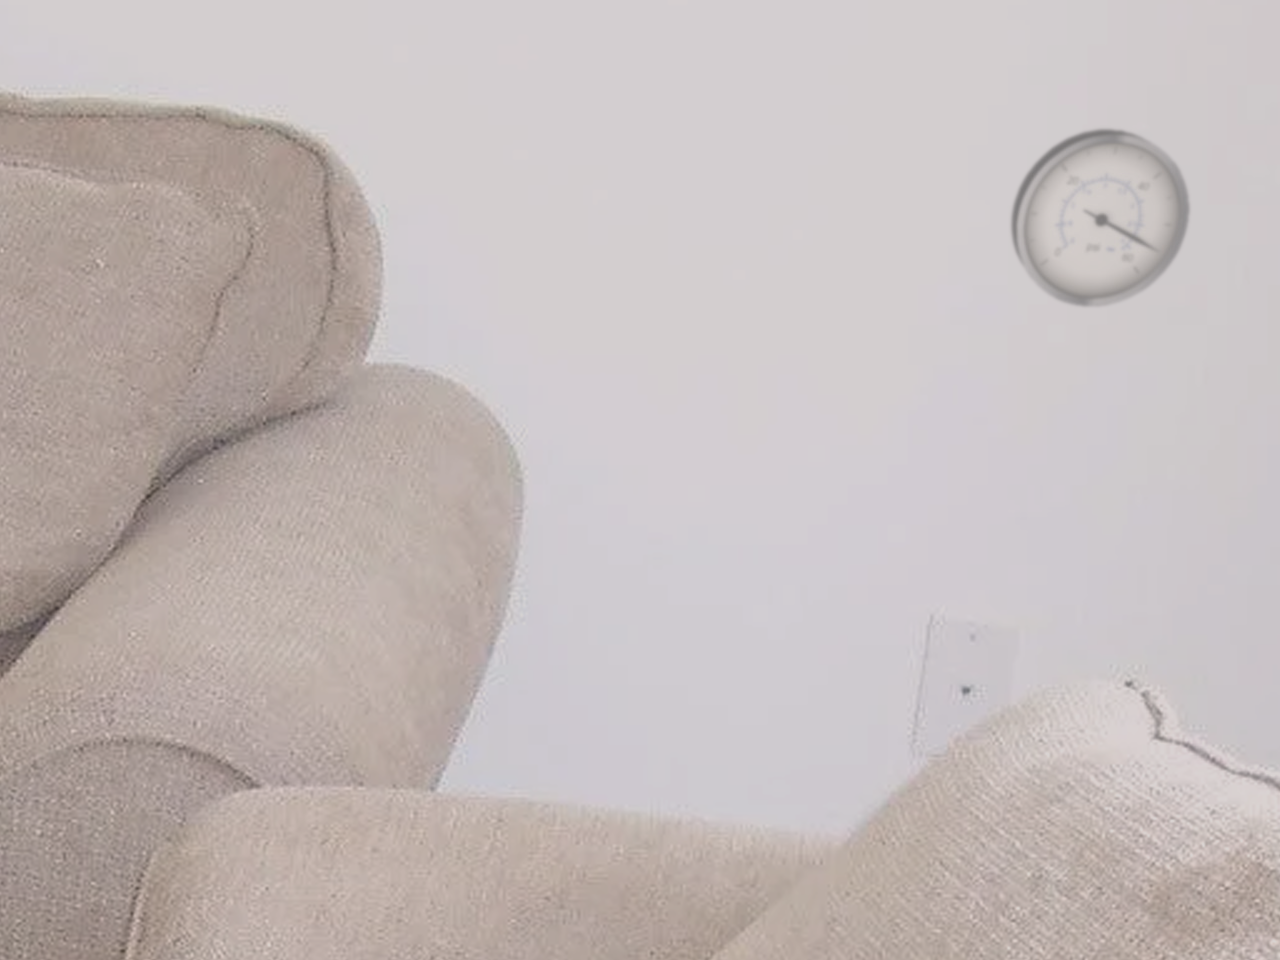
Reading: 55 psi
